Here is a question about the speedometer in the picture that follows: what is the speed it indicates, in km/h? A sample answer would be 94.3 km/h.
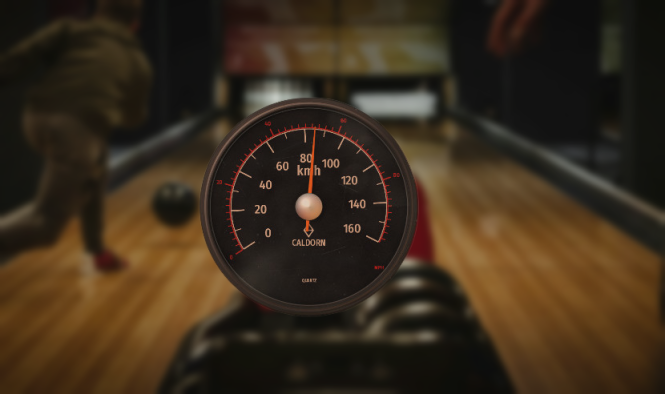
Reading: 85 km/h
